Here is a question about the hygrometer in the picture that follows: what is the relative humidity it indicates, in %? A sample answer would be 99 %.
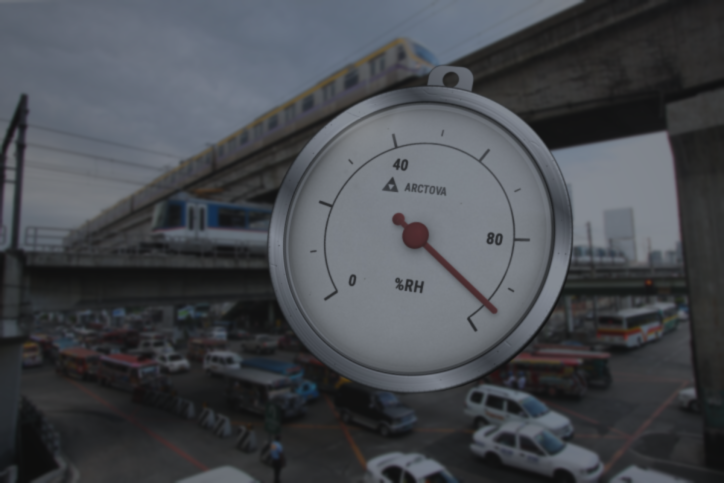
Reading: 95 %
